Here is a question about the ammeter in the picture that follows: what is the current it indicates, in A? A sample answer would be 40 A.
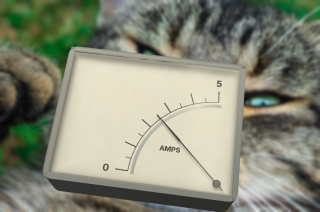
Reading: 2.5 A
